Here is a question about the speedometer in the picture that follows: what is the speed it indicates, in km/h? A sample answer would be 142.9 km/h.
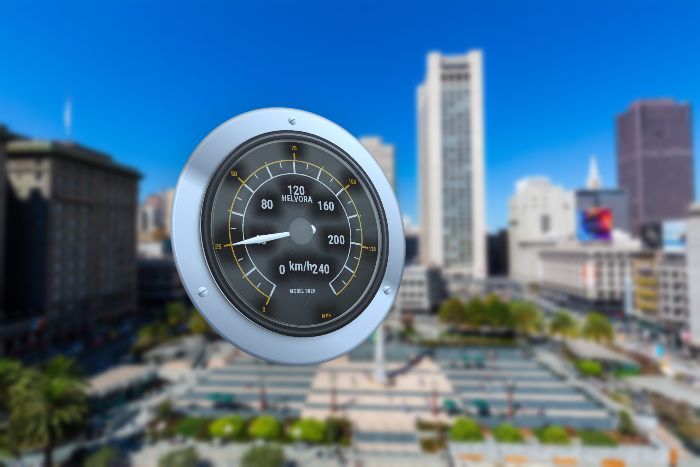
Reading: 40 km/h
